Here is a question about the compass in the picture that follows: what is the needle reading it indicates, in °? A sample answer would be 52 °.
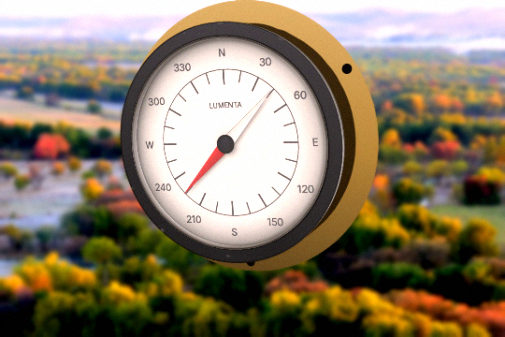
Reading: 225 °
